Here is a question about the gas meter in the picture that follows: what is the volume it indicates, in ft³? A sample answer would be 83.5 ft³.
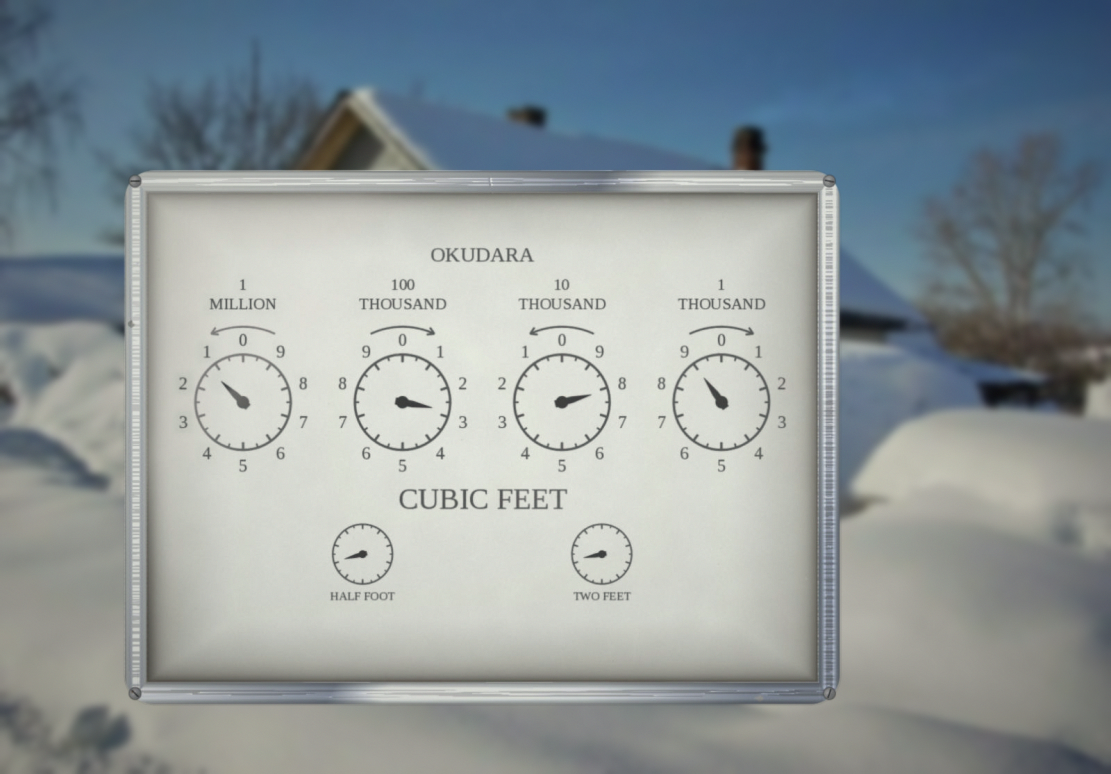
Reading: 127900 ft³
